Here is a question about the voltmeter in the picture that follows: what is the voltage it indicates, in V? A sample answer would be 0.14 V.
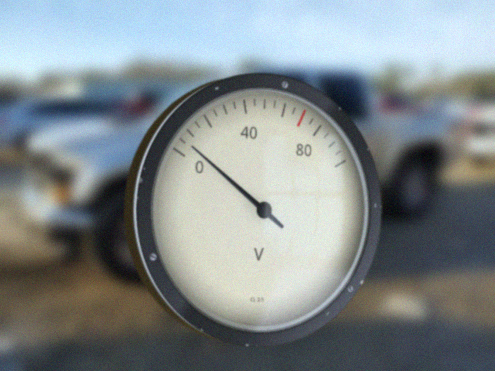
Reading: 5 V
